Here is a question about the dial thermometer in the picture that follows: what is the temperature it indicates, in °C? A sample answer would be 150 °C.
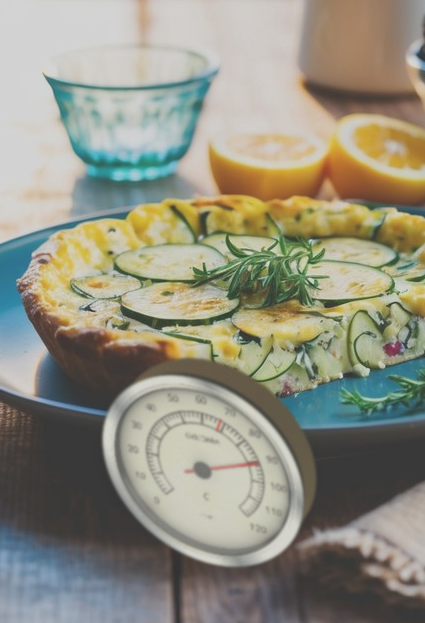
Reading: 90 °C
